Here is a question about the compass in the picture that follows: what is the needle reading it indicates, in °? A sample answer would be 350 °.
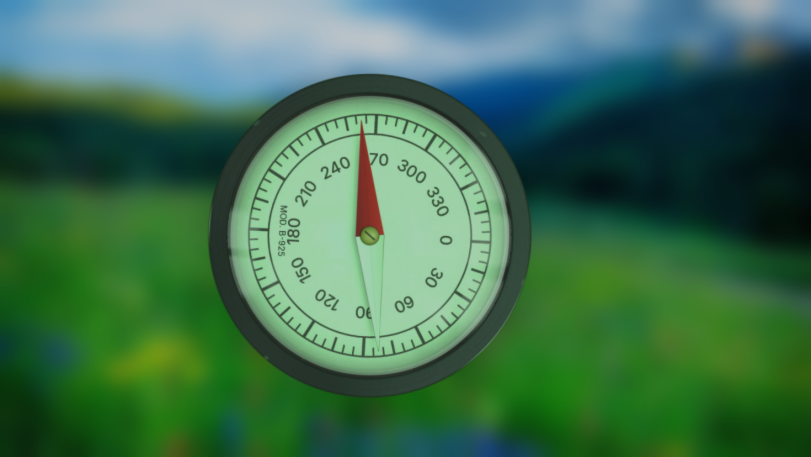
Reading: 262.5 °
